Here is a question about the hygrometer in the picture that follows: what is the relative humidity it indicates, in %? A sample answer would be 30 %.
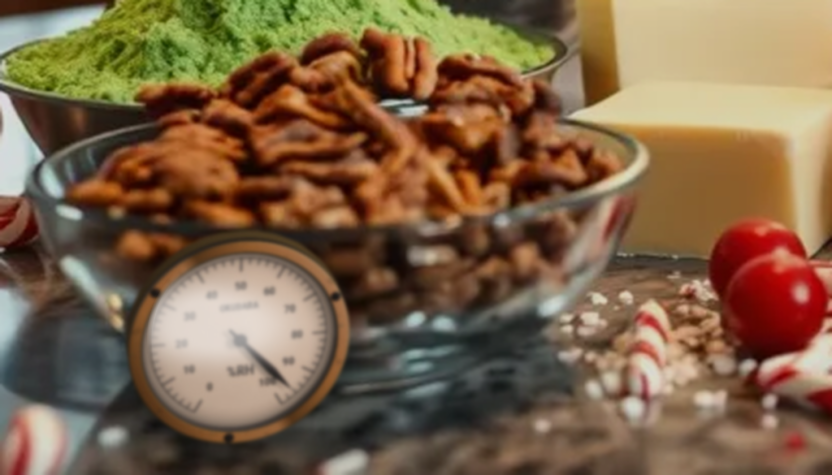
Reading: 96 %
